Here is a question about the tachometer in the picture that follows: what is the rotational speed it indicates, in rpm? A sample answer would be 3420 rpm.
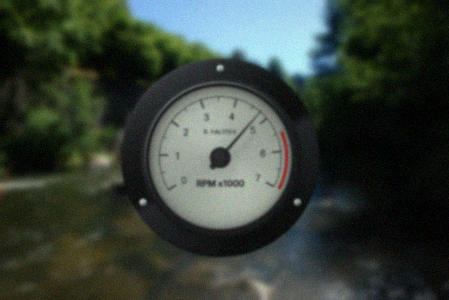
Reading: 4750 rpm
